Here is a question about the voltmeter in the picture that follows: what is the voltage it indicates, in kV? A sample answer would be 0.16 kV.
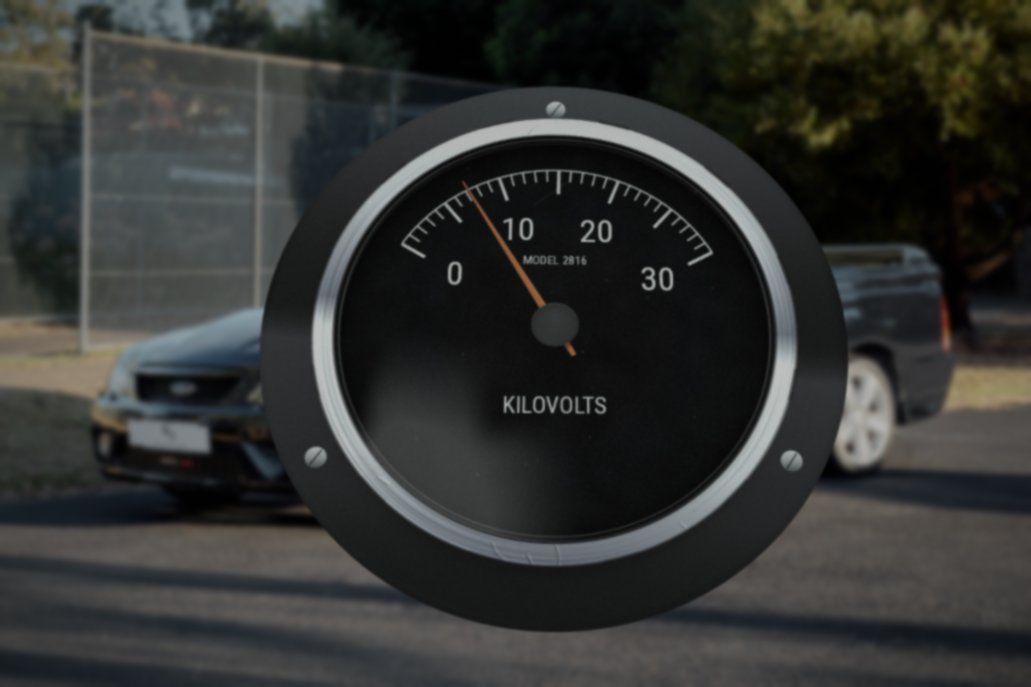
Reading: 7 kV
